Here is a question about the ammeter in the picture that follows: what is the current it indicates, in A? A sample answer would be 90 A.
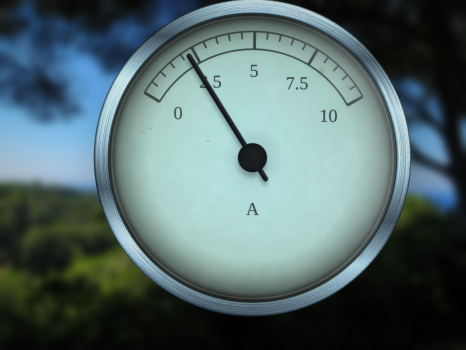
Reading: 2.25 A
